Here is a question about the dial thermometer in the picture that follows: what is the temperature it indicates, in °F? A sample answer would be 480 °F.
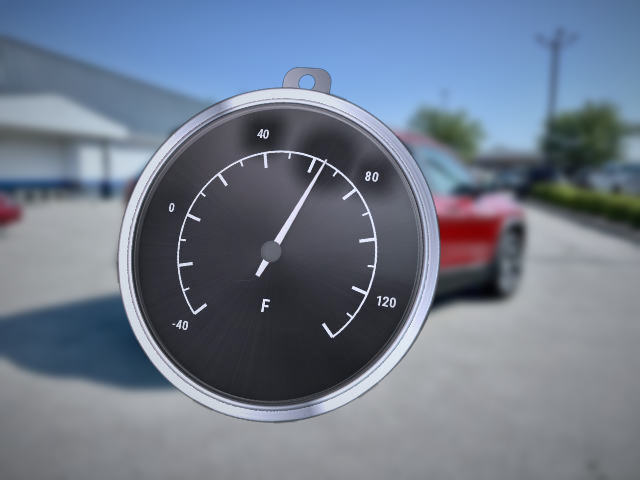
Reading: 65 °F
